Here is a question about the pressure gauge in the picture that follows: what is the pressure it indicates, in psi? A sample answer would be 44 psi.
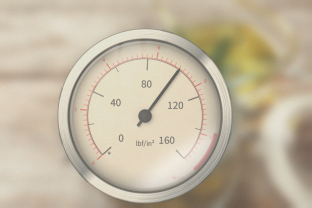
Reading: 100 psi
